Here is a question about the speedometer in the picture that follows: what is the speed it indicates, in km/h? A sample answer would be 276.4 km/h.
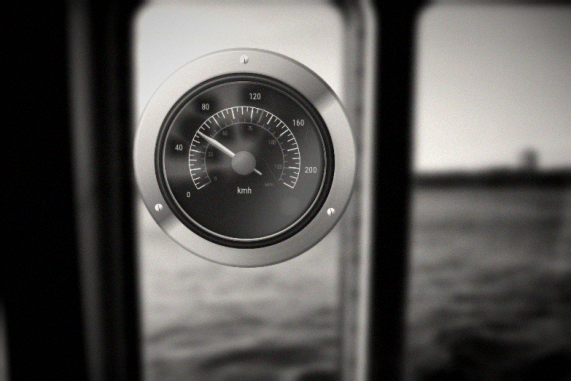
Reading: 60 km/h
